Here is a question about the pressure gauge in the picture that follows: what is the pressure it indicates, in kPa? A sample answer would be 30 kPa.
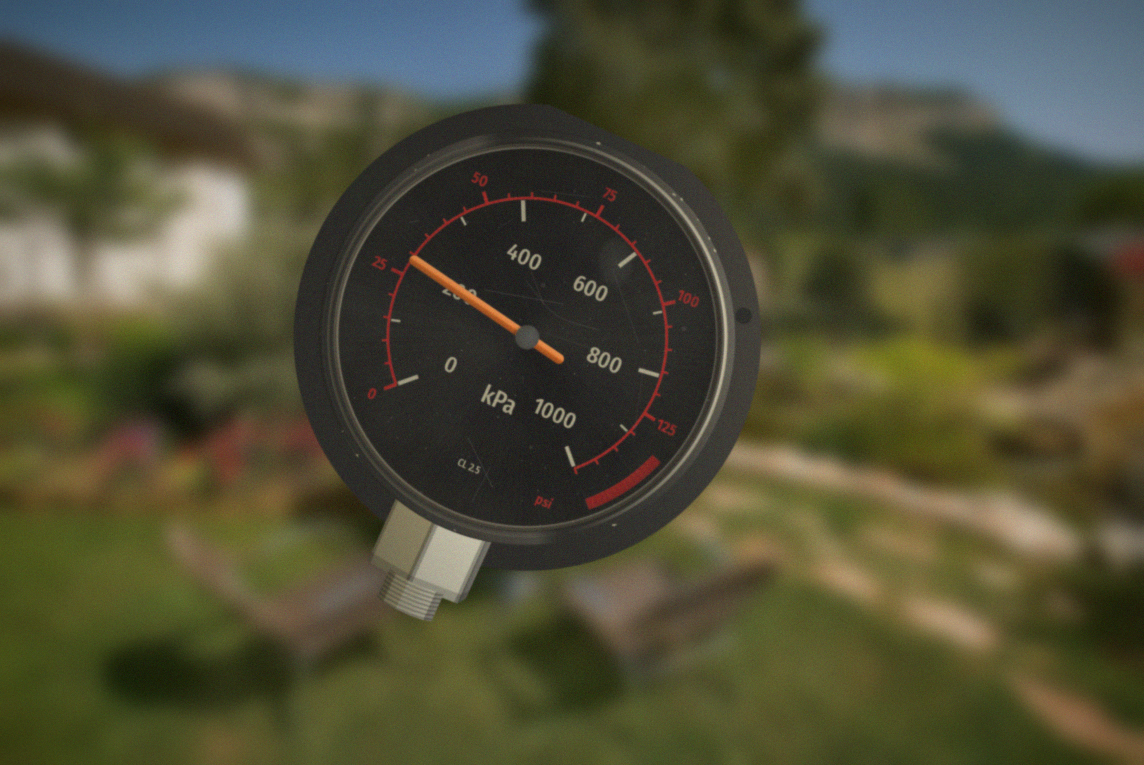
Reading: 200 kPa
